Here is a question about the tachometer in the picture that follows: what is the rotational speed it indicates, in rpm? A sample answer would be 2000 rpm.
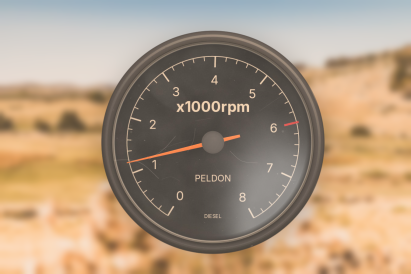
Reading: 1200 rpm
